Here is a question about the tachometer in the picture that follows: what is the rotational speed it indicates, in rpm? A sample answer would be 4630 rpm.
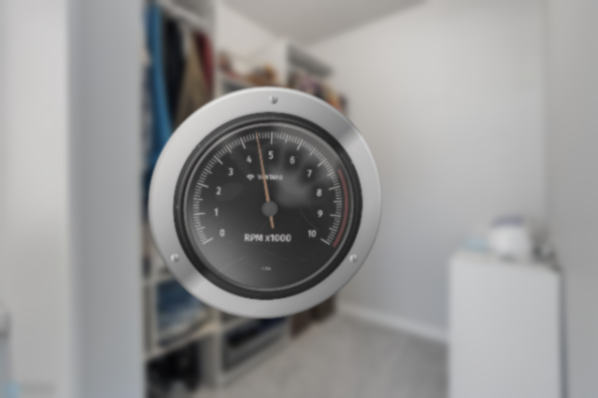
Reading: 4500 rpm
